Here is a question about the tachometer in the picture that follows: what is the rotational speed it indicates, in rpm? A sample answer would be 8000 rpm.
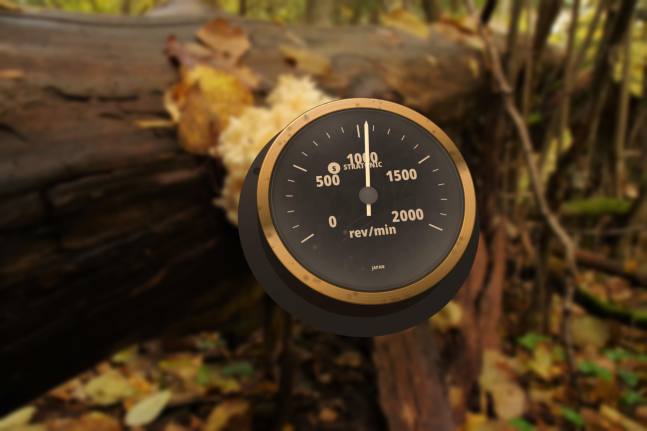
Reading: 1050 rpm
